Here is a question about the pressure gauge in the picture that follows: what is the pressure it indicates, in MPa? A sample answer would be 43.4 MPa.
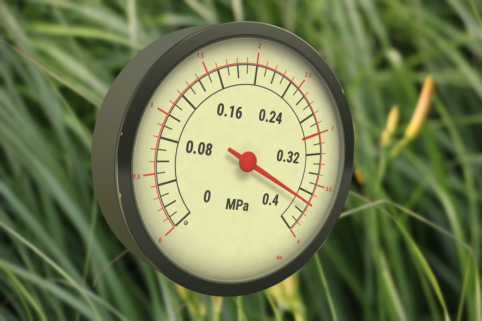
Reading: 0.37 MPa
